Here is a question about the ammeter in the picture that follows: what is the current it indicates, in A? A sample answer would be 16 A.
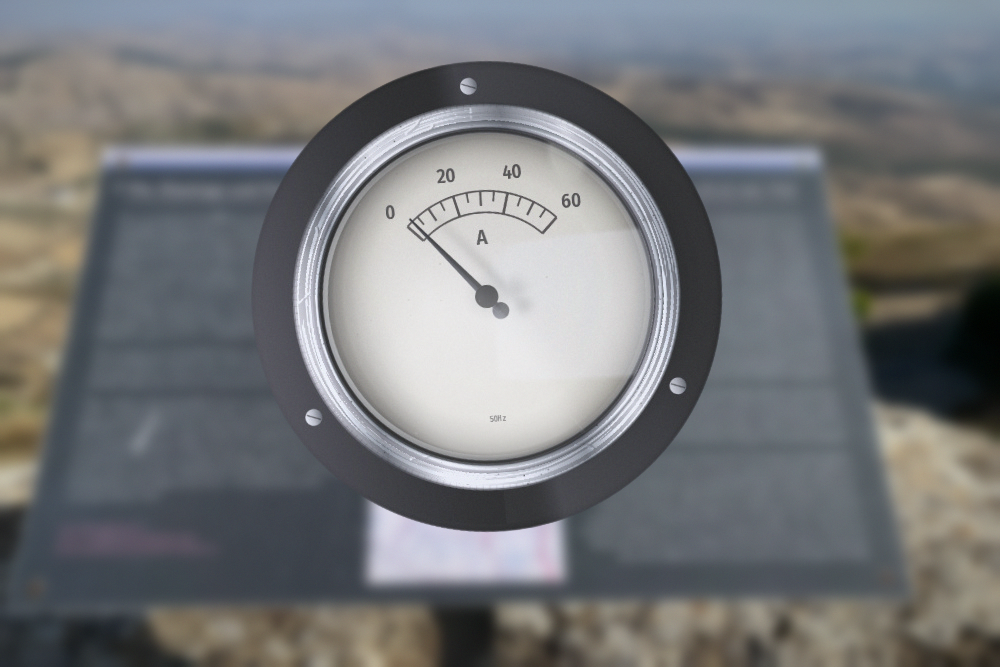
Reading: 2.5 A
